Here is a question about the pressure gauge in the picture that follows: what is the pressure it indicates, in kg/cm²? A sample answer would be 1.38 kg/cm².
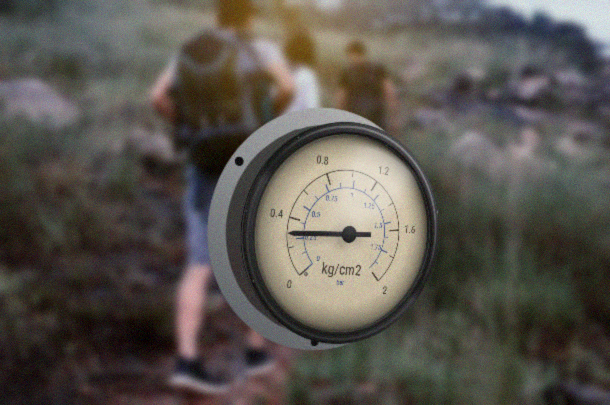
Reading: 0.3 kg/cm²
